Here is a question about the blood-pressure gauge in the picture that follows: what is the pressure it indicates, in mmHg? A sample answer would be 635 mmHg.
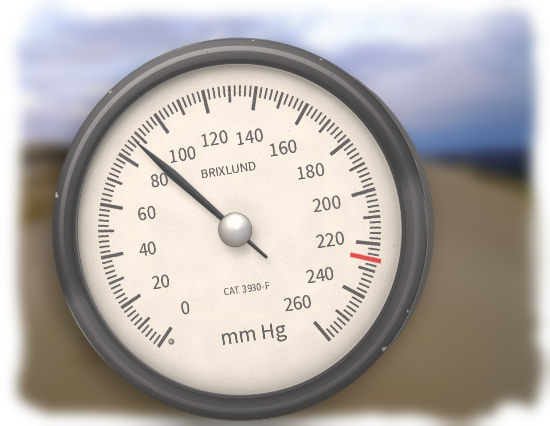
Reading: 88 mmHg
